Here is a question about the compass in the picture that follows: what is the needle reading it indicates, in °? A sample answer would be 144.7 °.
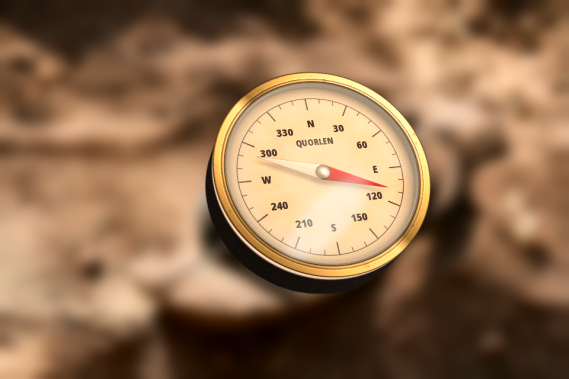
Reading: 110 °
